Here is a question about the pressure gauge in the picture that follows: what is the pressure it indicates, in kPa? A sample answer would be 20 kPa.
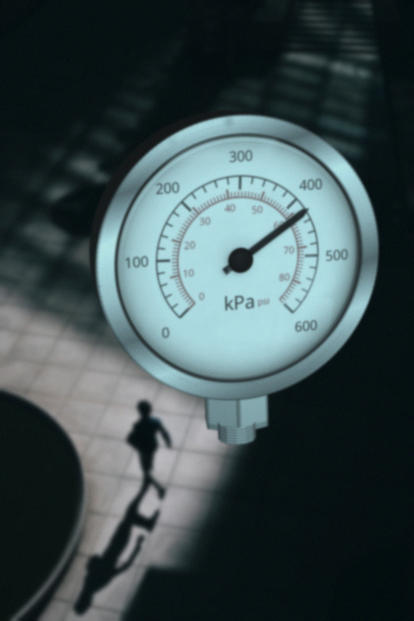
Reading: 420 kPa
